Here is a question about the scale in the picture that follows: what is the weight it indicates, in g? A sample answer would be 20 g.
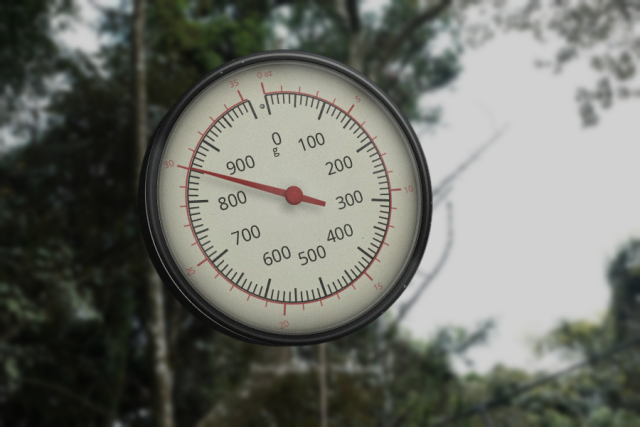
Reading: 850 g
